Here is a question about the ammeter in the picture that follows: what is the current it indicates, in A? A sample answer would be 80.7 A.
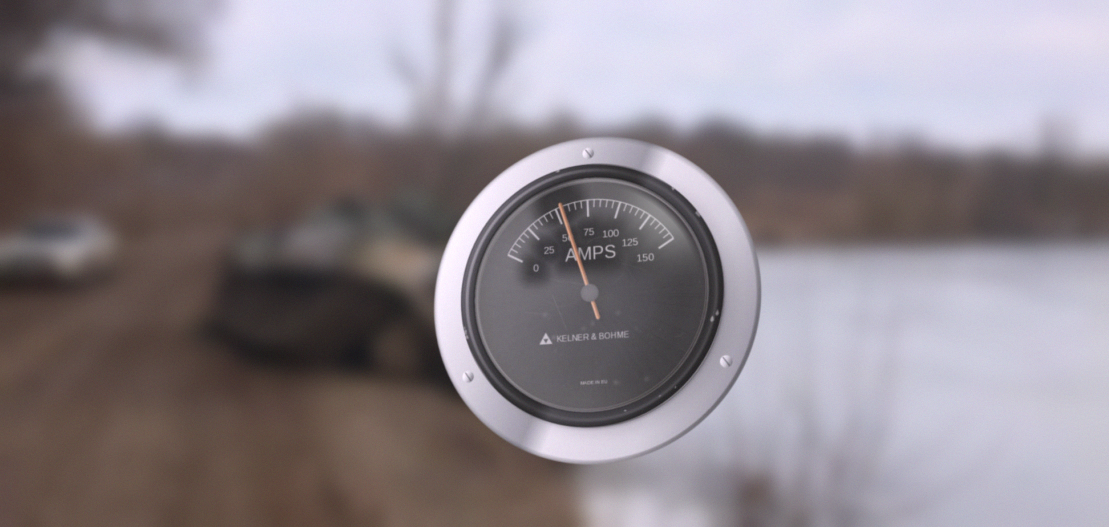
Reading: 55 A
